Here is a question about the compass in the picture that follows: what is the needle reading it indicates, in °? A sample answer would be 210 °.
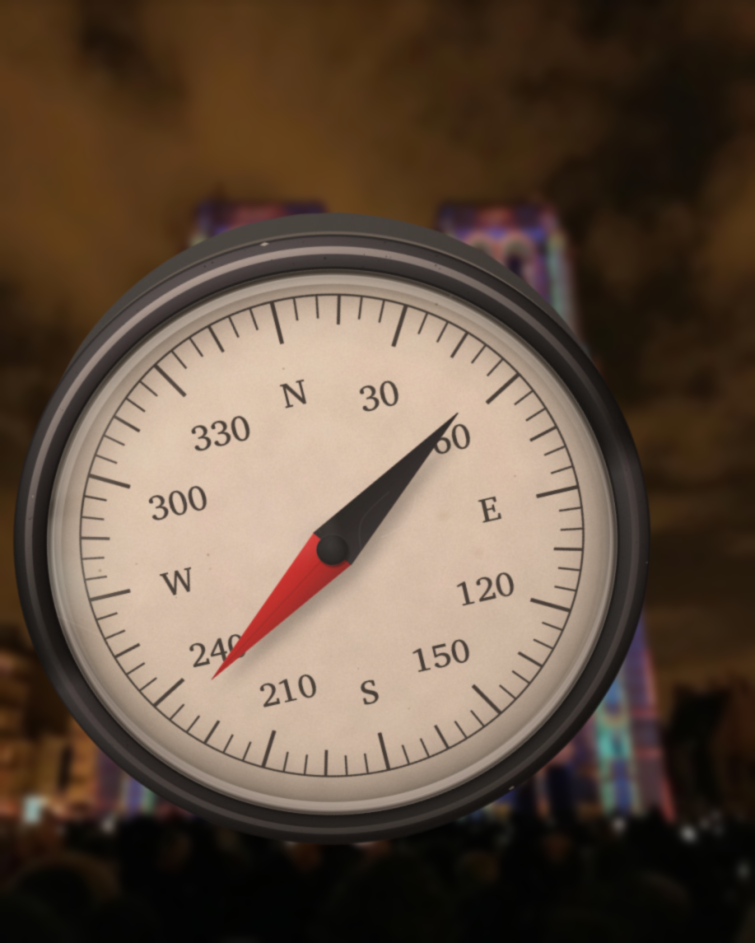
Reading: 235 °
